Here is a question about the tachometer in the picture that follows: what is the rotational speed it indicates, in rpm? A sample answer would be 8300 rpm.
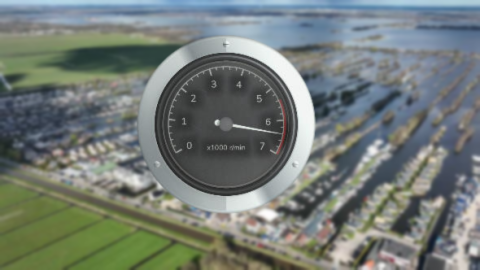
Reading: 6400 rpm
